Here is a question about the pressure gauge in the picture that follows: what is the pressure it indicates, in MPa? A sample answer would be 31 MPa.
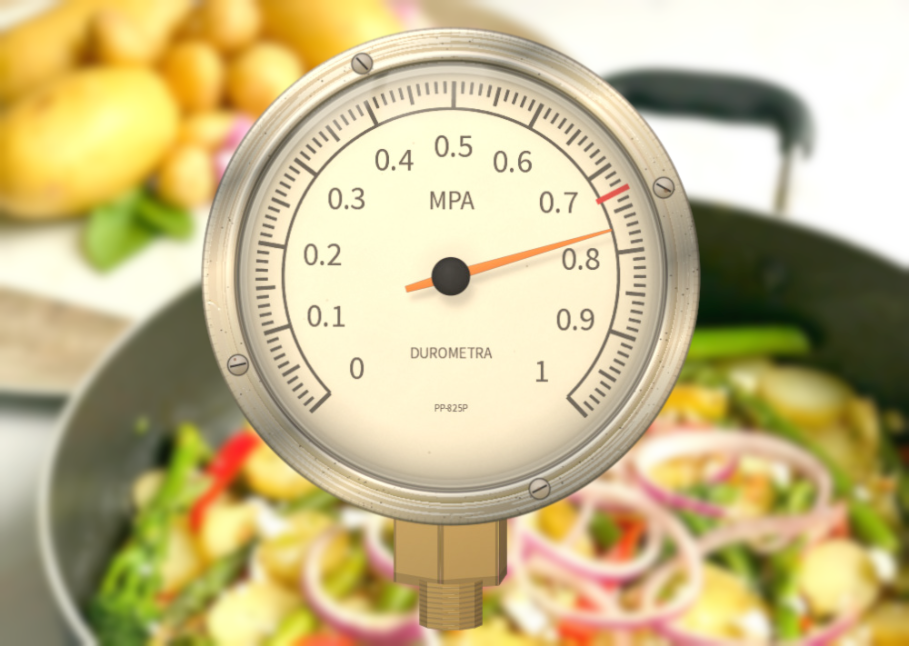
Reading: 0.77 MPa
